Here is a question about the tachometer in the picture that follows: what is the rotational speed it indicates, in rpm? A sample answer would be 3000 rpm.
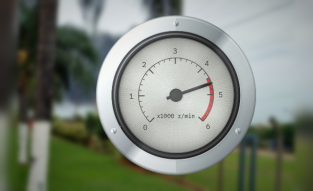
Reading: 4600 rpm
